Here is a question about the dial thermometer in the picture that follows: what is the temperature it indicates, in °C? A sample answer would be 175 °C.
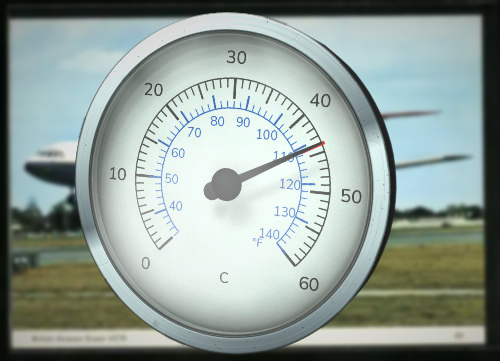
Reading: 44 °C
